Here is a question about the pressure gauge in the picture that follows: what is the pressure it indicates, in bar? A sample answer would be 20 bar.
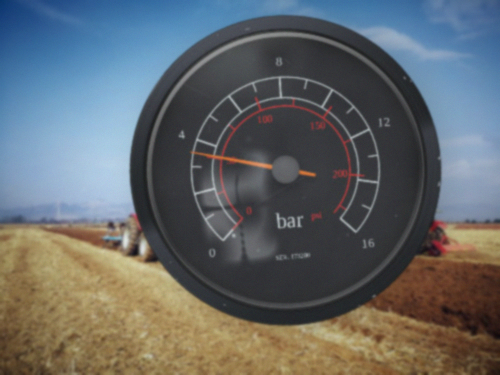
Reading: 3.5 bar
